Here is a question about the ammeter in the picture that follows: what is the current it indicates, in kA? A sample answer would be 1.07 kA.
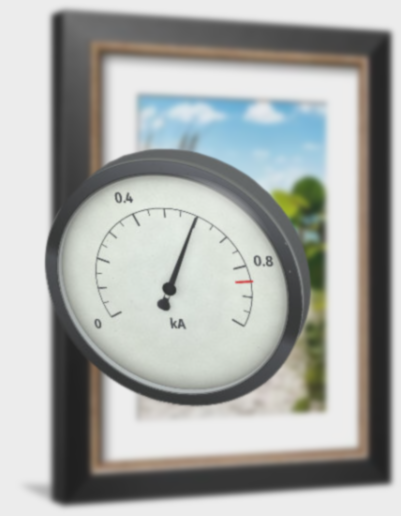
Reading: 0.6 kA
